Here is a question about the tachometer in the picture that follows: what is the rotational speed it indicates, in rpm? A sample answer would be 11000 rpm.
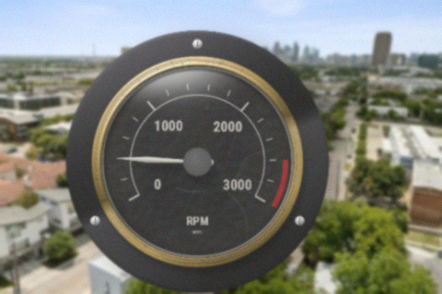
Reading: 400 rpm
